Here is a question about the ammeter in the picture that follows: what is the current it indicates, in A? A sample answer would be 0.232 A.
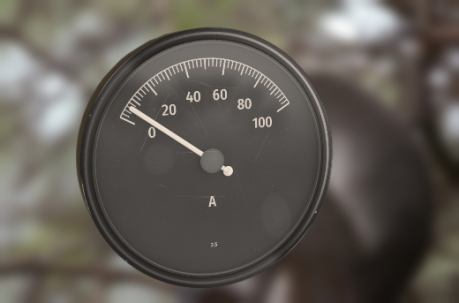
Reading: 6 A
